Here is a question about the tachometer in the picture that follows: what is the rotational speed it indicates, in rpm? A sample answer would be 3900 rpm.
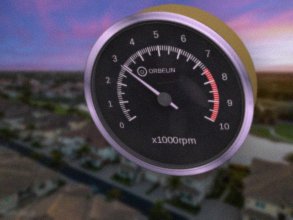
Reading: 3000 rpm
